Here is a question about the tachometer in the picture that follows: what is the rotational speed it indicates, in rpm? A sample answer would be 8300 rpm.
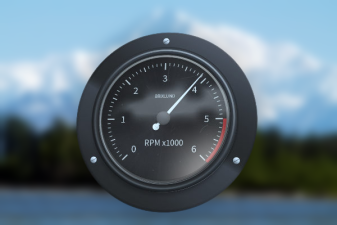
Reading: 3900 rpm
